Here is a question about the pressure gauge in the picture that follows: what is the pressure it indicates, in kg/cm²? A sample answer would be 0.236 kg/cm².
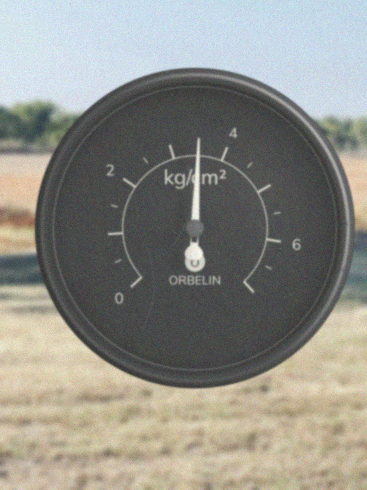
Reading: 3.5 kg/cm²
